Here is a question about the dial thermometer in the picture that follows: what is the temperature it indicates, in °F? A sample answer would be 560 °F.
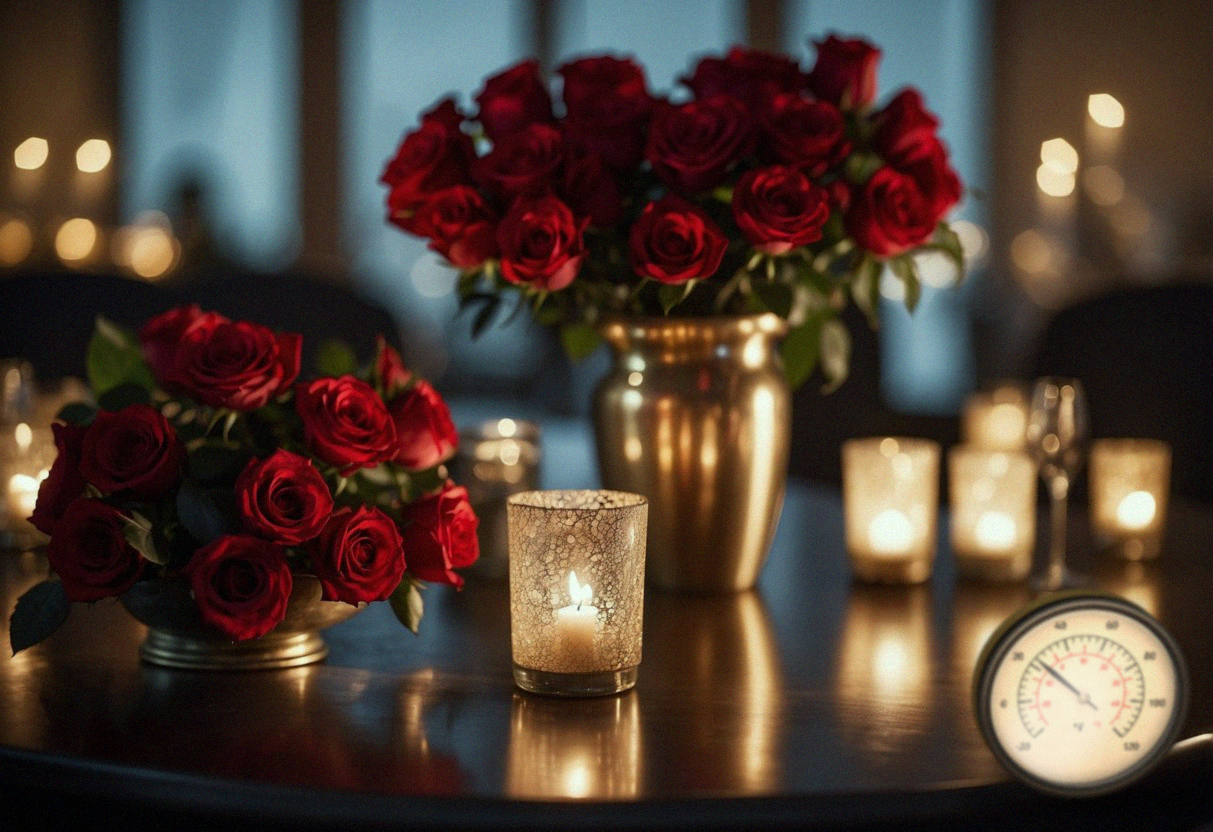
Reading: 24 °F
